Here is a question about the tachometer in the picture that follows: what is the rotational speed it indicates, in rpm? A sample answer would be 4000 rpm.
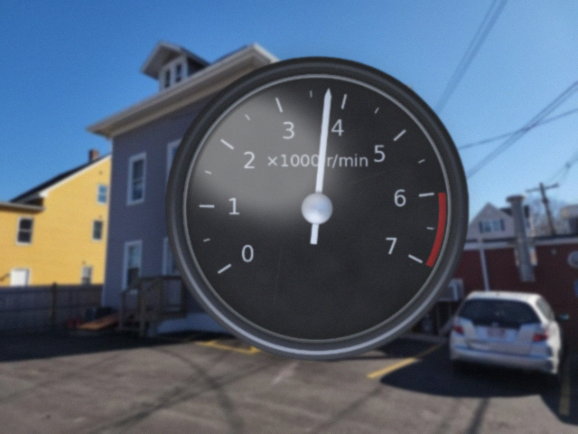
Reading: 3750 rpm
